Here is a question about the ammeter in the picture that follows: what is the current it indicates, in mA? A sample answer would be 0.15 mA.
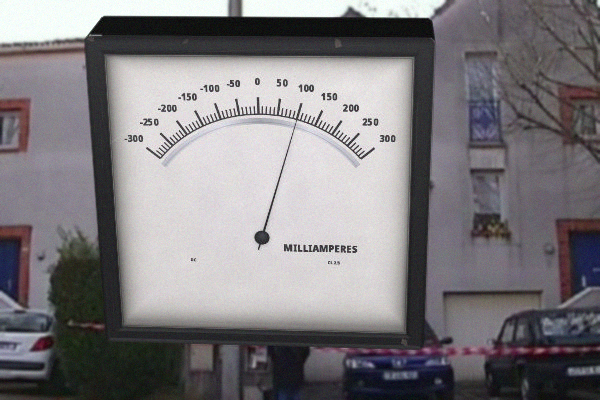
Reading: 100 mA
